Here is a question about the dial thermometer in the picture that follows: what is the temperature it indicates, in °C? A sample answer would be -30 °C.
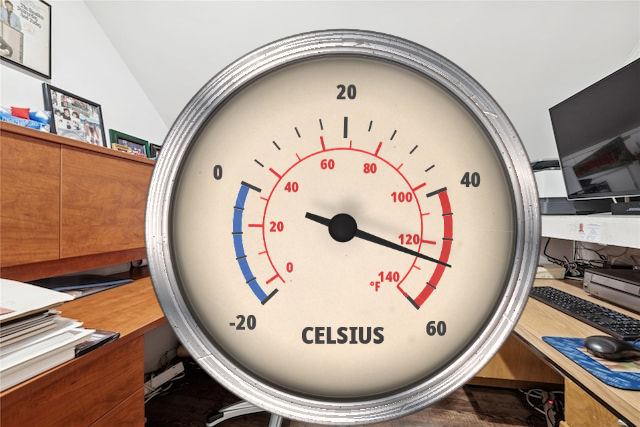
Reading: 52 °C
